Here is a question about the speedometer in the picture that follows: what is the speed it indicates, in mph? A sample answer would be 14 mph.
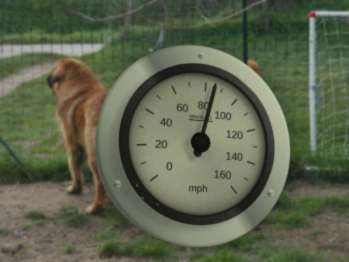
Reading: 85 mph
